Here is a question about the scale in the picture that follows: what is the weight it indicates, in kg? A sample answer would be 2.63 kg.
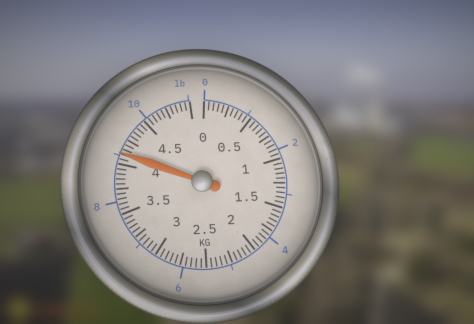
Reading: 4.1 kg
